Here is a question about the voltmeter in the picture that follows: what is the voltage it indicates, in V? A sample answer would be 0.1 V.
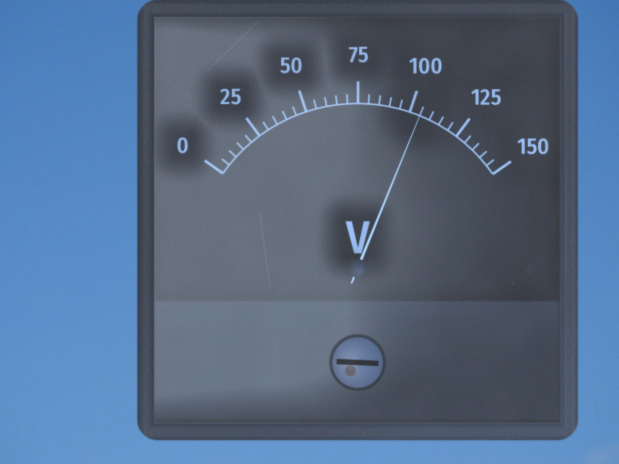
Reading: 105 V
